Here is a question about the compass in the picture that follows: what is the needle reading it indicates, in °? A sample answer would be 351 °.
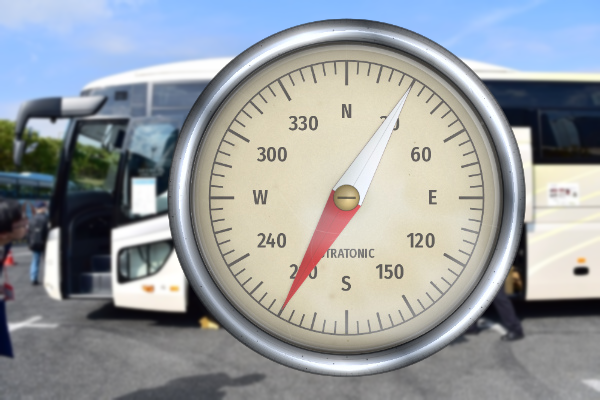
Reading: 210 °
